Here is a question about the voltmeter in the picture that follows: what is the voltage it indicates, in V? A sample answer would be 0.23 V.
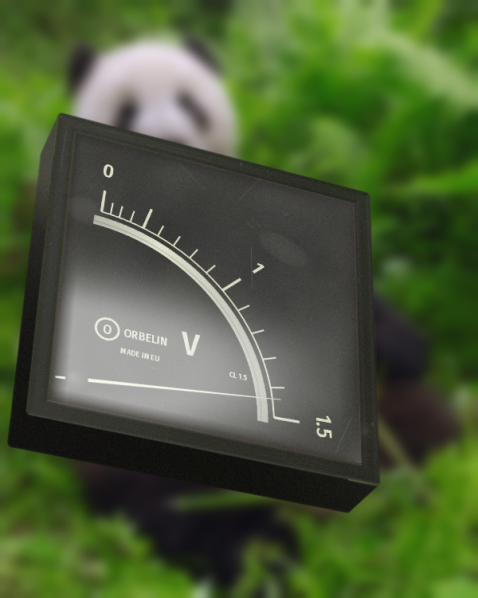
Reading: 1.45 V
